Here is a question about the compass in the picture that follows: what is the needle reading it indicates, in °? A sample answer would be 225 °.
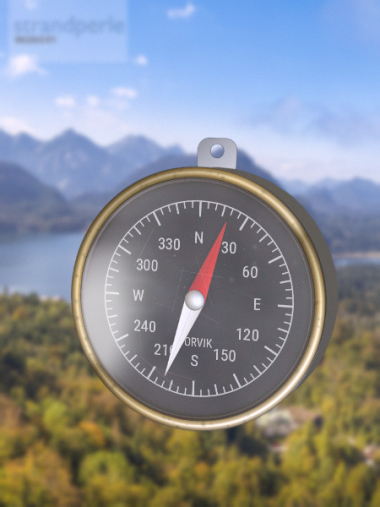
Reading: 20 °
